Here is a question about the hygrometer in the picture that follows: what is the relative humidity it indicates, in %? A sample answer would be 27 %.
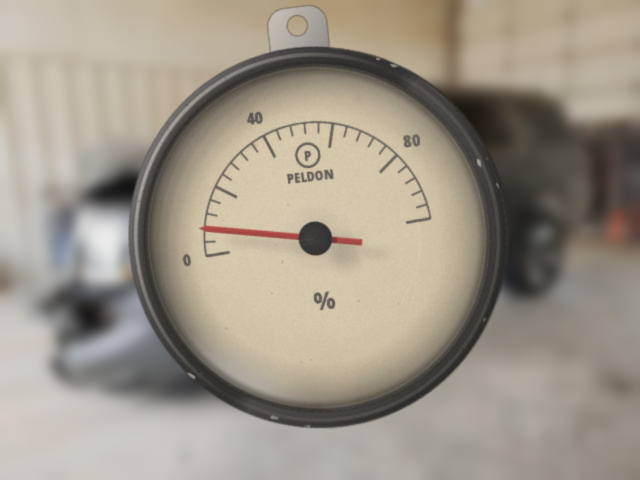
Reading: 8 %
